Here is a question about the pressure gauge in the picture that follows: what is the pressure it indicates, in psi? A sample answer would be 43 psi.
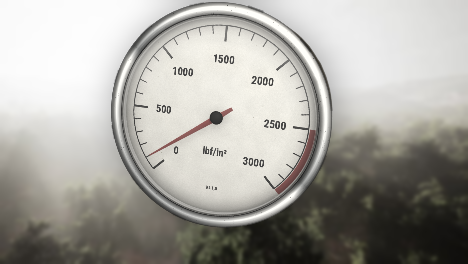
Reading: 100 psi
